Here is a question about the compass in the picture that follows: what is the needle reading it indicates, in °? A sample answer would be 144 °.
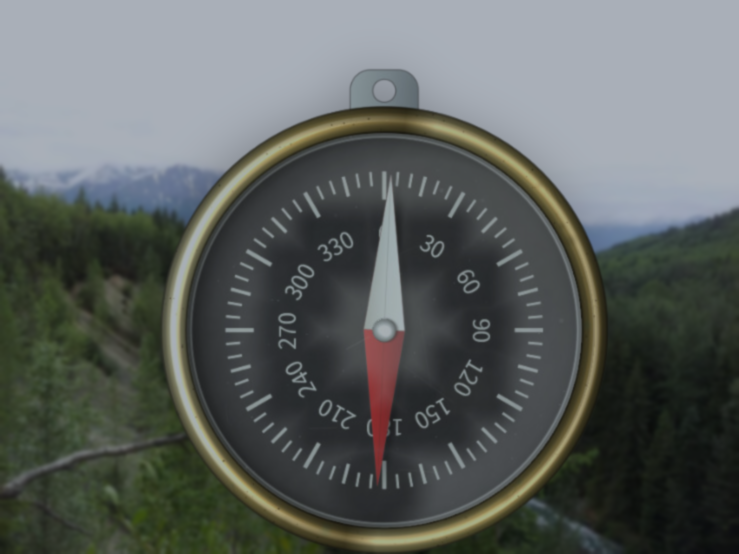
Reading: 182.5 °
